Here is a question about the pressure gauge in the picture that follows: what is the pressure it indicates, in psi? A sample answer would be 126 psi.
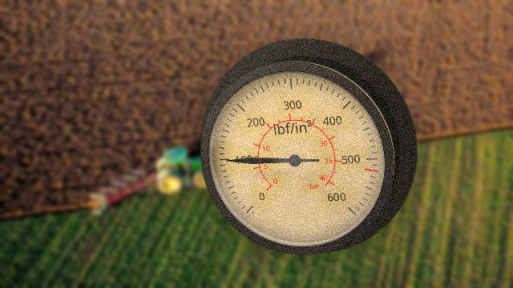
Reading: 100 psi
